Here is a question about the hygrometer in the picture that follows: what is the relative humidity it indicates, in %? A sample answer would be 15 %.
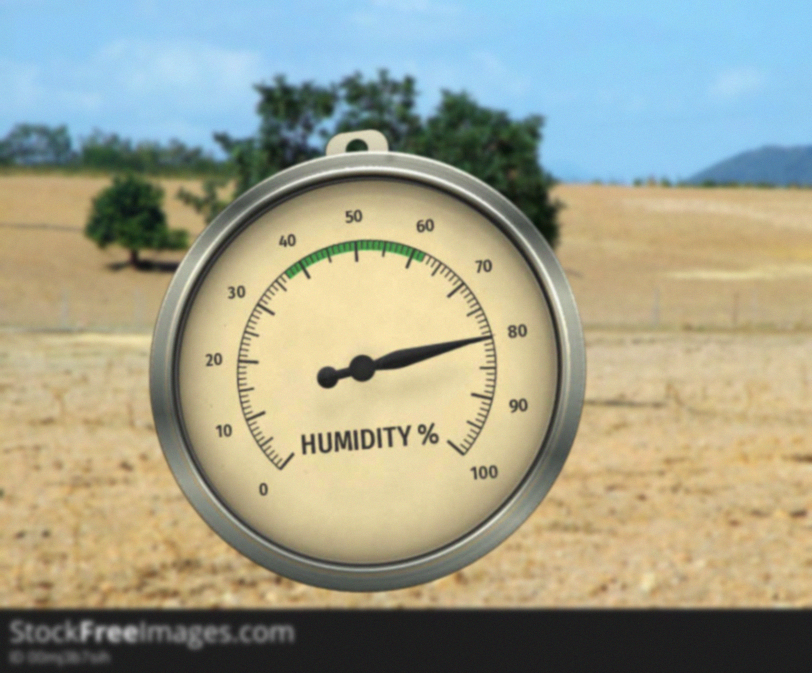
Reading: 80 %
